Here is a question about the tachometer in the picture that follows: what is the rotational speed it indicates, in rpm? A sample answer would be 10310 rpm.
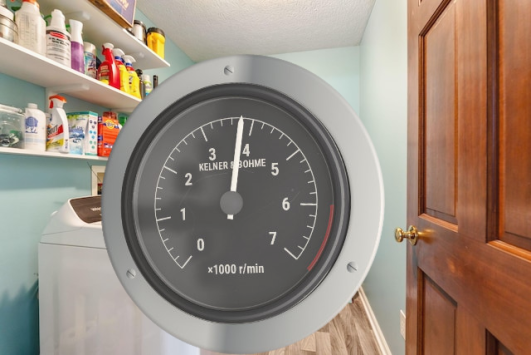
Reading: 3800 rpm
